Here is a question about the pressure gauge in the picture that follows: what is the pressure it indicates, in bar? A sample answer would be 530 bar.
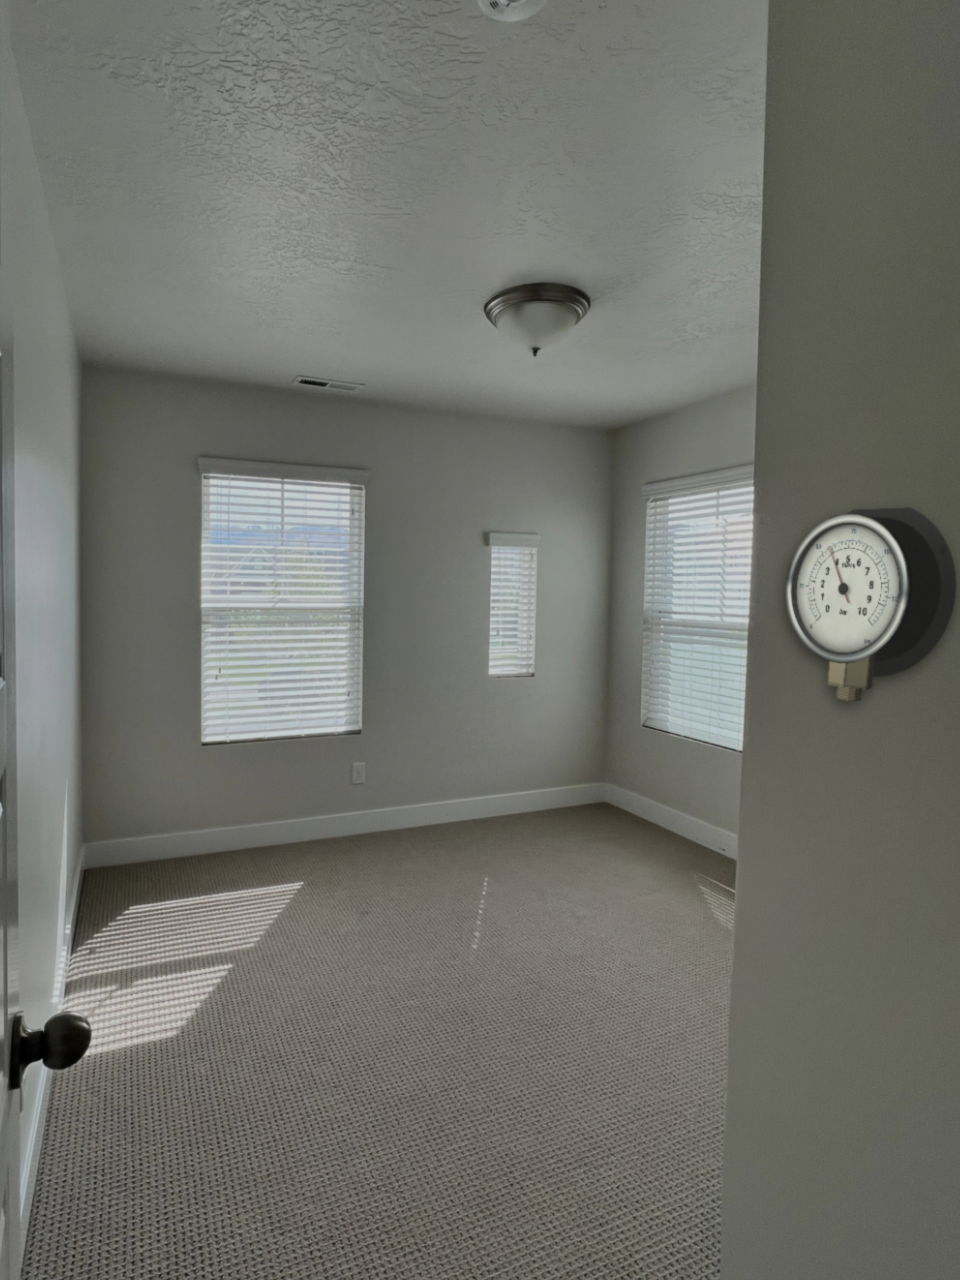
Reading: 4 bar
